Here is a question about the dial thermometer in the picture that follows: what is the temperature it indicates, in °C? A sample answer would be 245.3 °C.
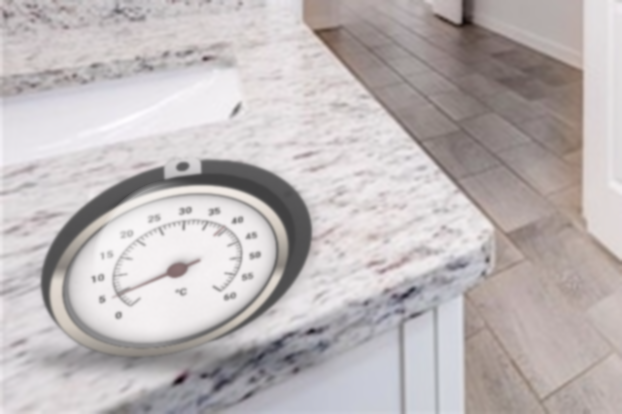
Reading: 5 °C
